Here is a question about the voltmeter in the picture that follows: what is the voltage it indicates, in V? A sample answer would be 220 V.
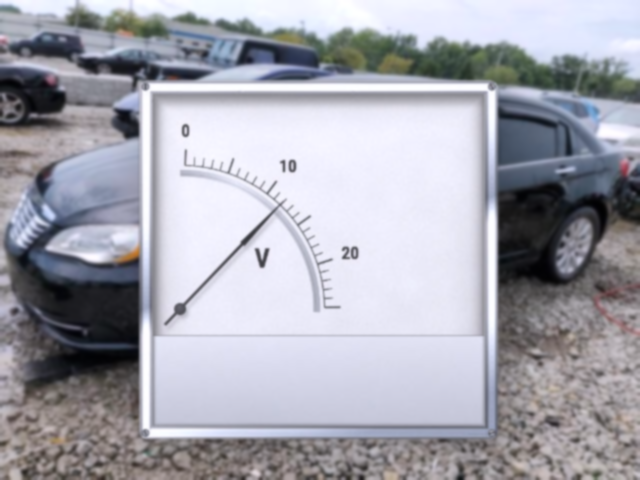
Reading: 12 V
